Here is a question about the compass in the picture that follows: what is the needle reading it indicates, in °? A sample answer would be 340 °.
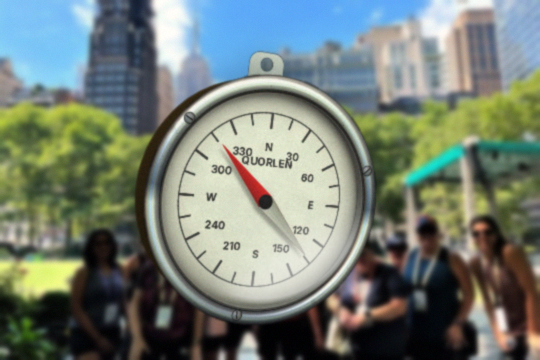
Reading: 315 °
